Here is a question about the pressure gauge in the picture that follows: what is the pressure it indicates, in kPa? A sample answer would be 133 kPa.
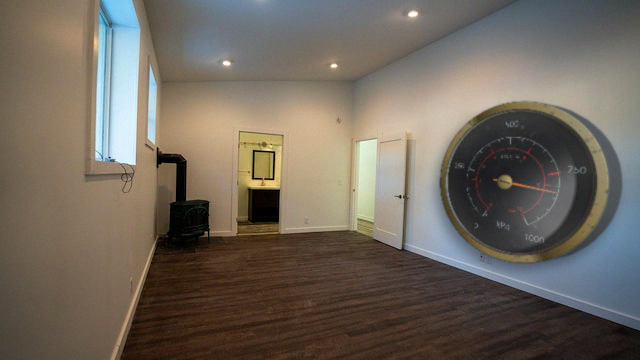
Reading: 825 kPa
